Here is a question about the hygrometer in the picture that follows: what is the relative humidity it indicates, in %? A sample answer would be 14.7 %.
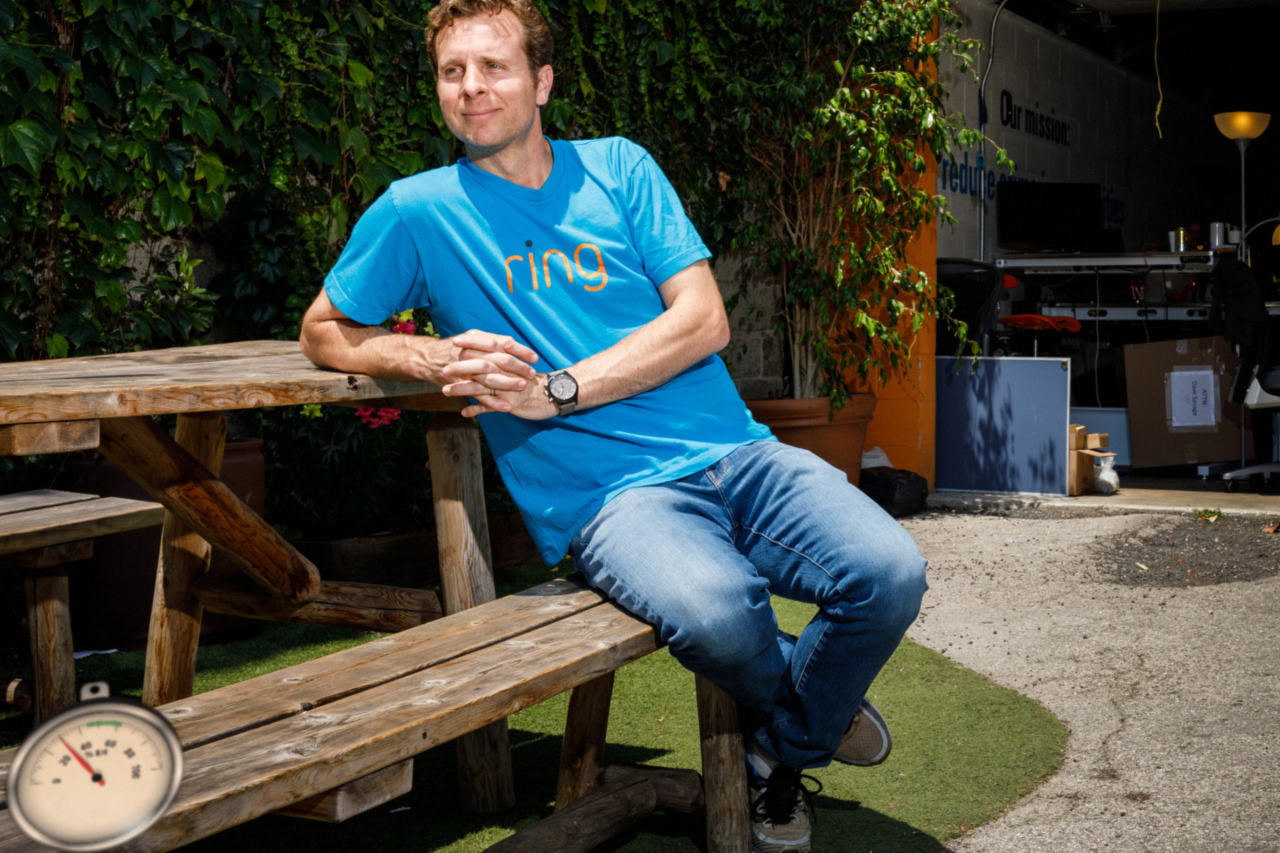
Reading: 30 %
